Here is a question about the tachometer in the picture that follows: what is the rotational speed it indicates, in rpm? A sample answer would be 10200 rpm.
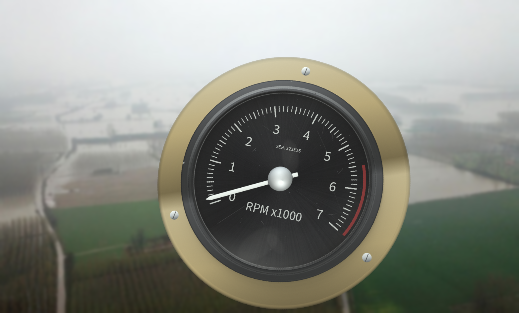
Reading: 100 rpm
